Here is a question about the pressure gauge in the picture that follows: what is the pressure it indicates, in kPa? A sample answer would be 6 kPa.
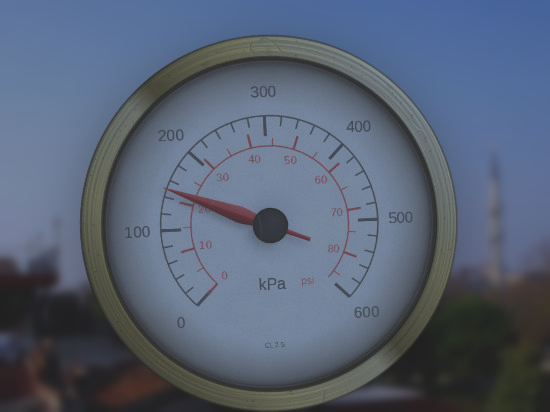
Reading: 150 kPa
